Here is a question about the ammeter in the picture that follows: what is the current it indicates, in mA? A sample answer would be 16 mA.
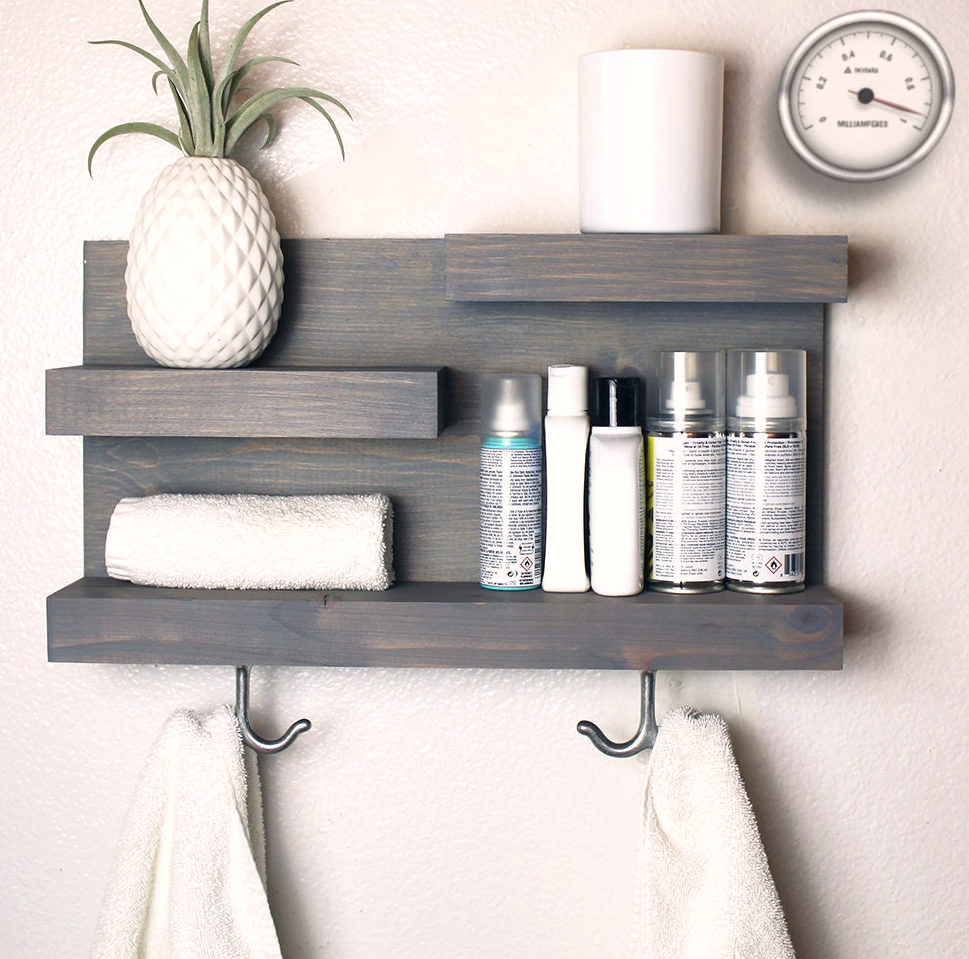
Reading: 0.95 mA
